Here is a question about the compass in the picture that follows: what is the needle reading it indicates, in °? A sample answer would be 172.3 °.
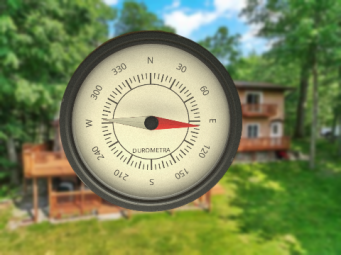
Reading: 95 °
